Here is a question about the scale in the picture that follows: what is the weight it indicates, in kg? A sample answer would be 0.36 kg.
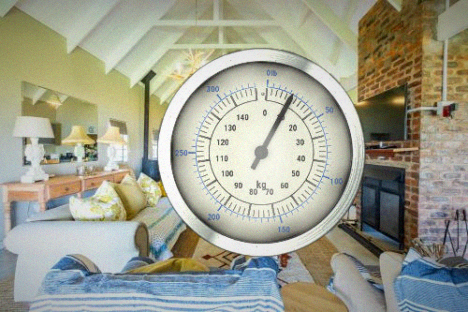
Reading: 10 kg
